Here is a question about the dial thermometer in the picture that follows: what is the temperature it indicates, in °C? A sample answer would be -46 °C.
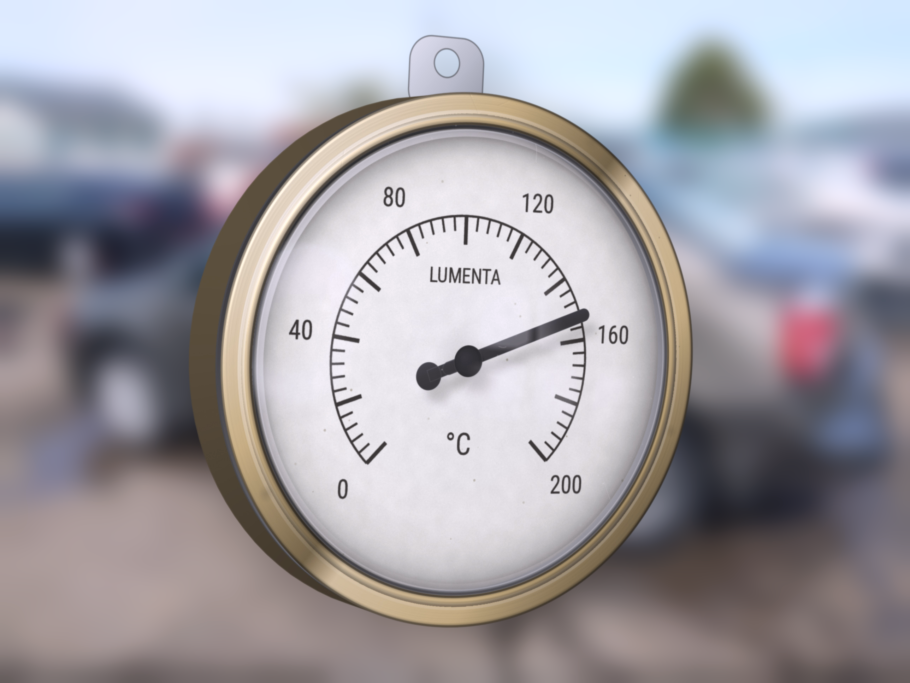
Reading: 152 °C
